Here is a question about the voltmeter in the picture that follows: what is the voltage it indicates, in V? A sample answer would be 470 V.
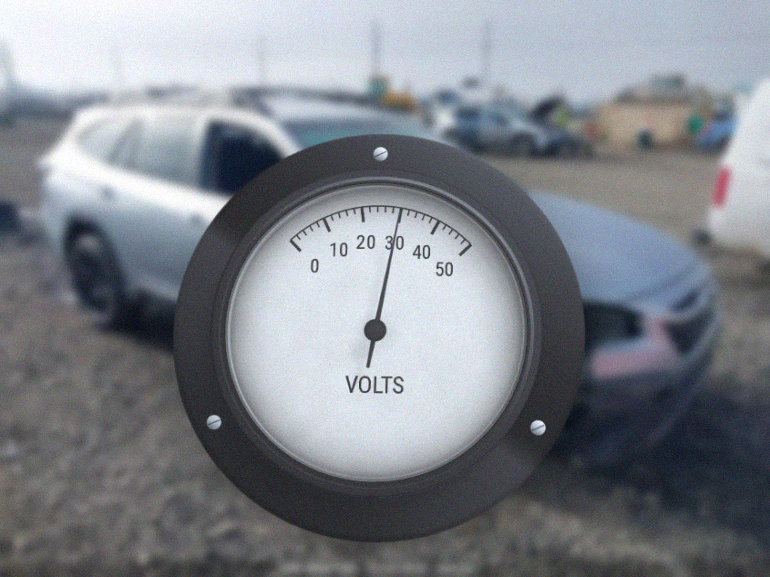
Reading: 30 V
